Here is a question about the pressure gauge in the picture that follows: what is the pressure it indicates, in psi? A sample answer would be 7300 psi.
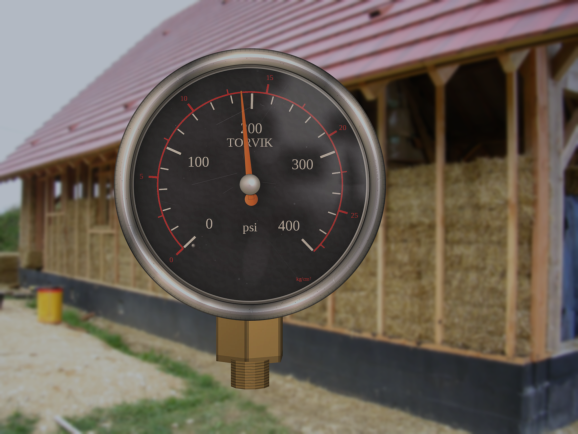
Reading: 190 psi
